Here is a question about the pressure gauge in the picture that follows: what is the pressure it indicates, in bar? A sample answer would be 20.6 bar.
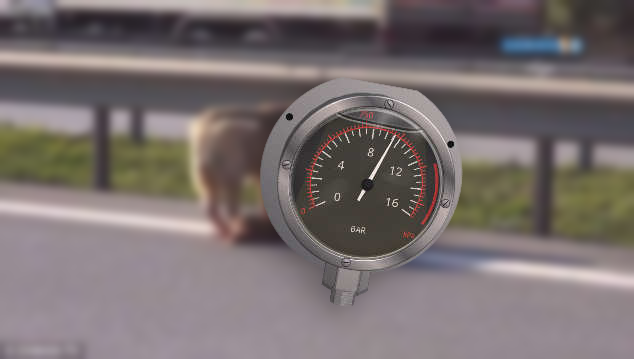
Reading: 9.5 bar
